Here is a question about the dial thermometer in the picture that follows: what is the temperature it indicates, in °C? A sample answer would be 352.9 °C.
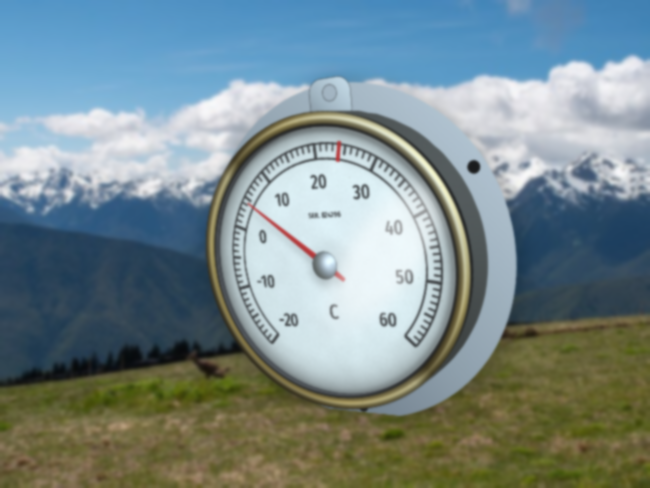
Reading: 5 °C
